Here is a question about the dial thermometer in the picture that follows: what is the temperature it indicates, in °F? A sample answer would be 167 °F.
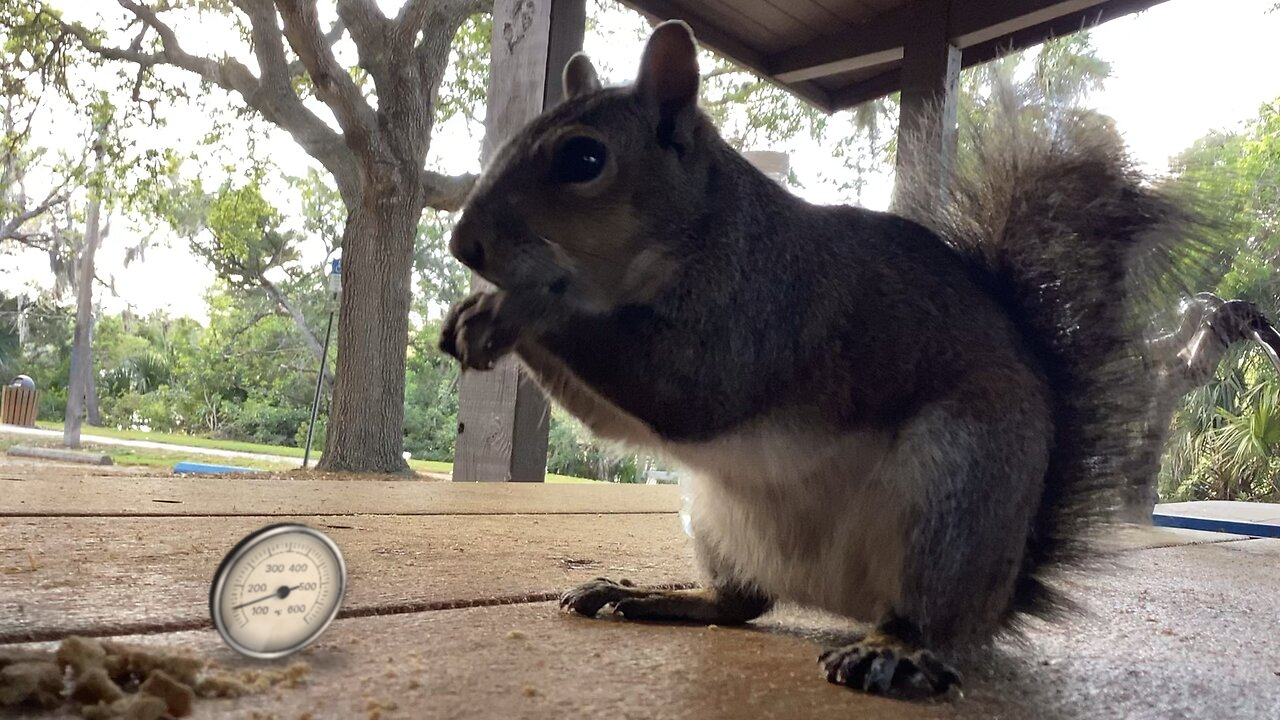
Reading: 150 °F
